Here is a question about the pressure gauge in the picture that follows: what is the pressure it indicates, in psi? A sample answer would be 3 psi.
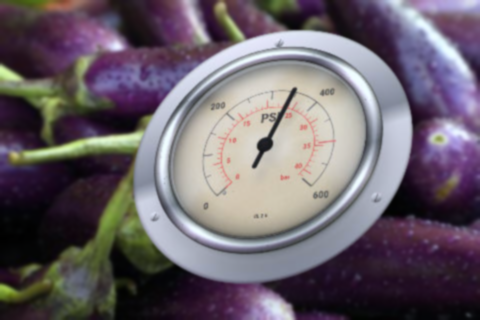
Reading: 350 psi
